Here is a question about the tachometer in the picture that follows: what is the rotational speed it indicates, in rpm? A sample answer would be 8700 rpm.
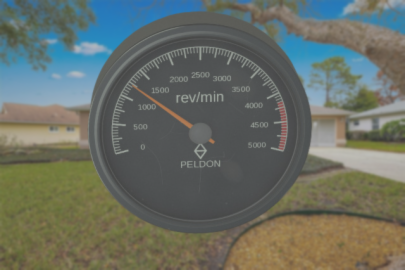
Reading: 1250 rpm
